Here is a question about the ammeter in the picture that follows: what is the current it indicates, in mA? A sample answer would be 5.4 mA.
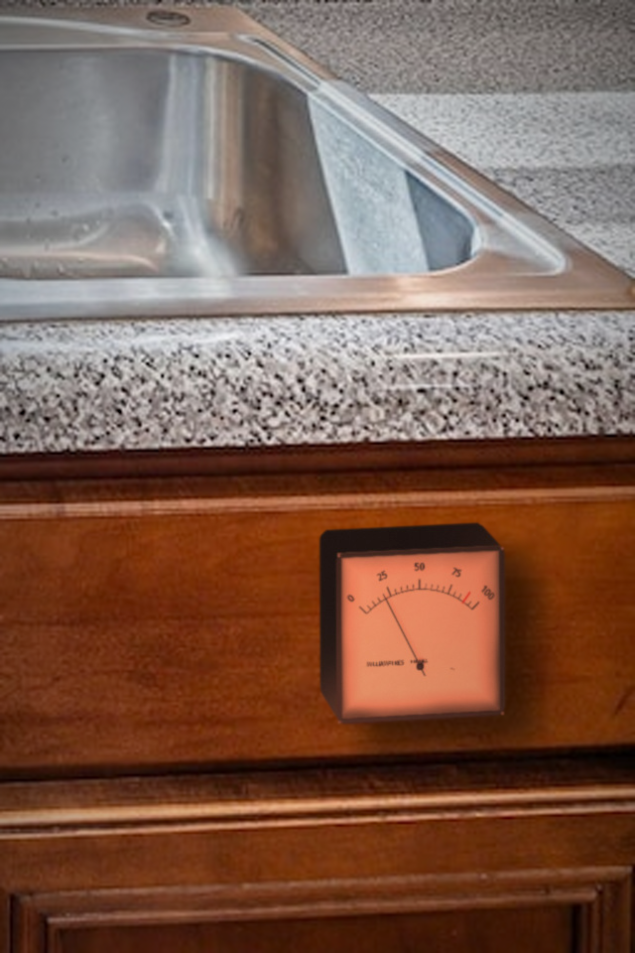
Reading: 20 mA
